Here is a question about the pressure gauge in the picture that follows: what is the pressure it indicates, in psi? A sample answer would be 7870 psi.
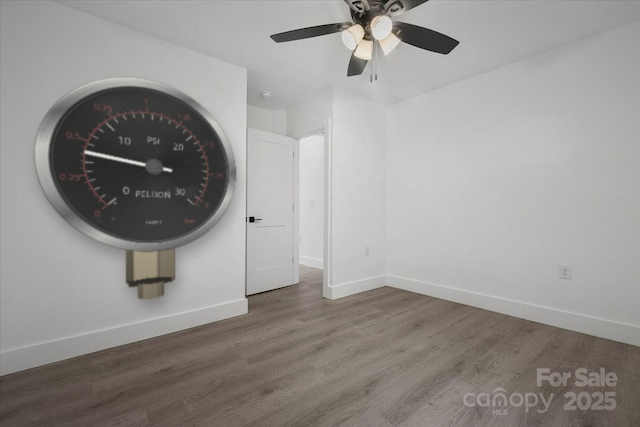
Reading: 6 psi
